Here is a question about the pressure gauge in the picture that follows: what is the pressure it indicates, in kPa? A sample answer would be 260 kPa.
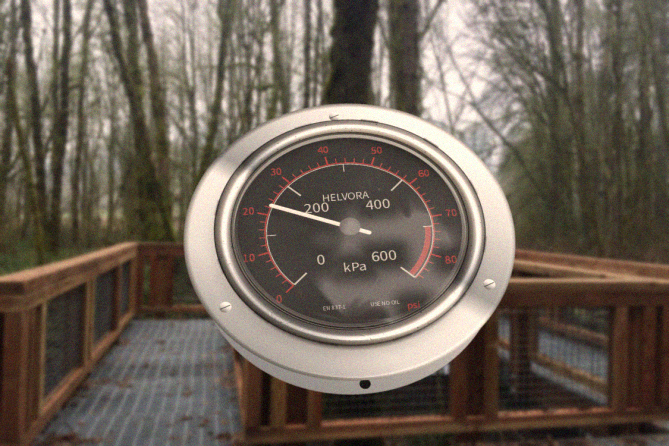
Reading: 150 kPa
